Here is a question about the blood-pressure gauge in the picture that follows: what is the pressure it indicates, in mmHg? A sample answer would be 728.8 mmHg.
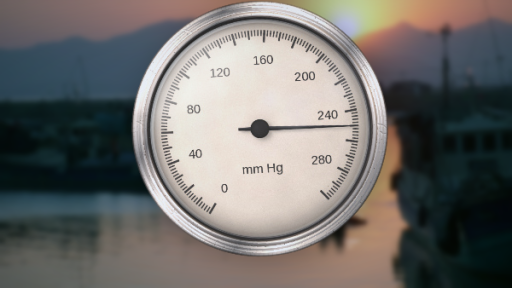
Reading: 250 mmHg
